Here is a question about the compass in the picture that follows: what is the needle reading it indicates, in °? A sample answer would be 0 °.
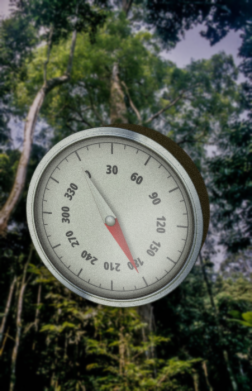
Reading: 180 °
